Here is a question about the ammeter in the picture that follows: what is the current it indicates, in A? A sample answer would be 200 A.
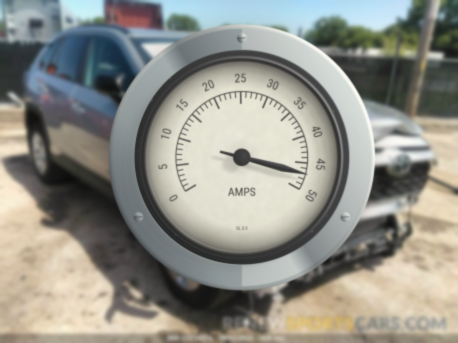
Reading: 47 A
